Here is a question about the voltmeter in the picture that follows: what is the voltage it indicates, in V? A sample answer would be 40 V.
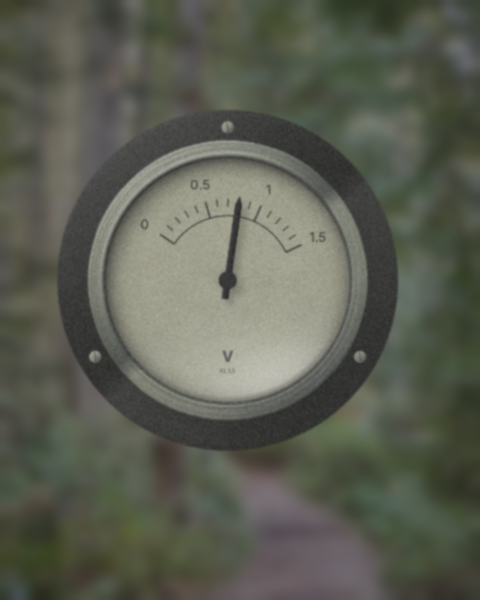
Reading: 0.8 V
